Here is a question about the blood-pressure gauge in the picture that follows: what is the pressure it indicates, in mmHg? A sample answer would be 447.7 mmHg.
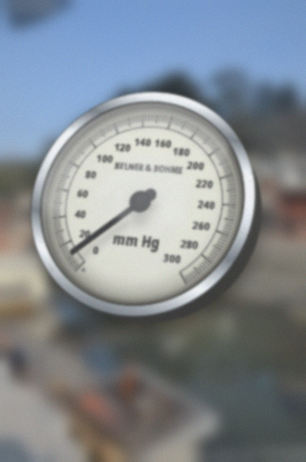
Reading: 10 mmHg
